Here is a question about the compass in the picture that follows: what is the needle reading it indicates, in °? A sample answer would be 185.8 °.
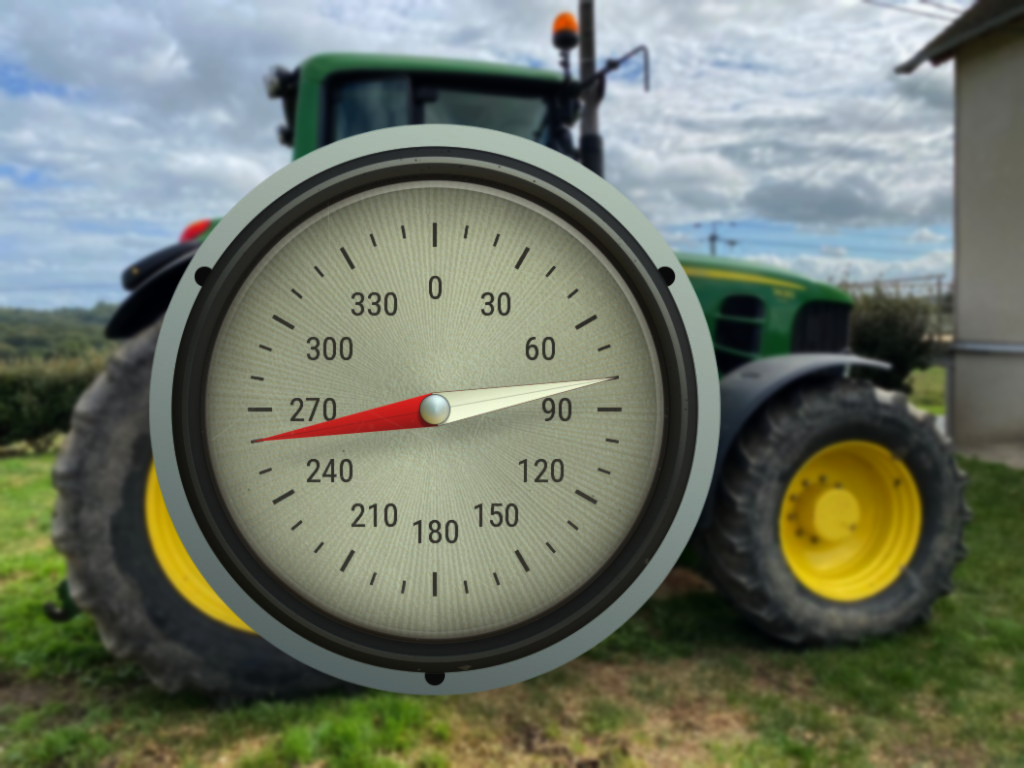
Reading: 260 °
